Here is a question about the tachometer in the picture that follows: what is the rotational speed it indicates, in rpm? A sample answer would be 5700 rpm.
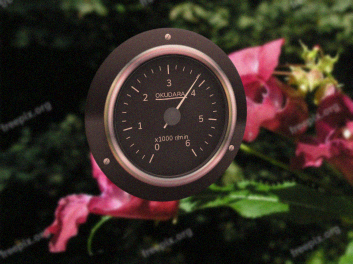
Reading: 3800 rpm
